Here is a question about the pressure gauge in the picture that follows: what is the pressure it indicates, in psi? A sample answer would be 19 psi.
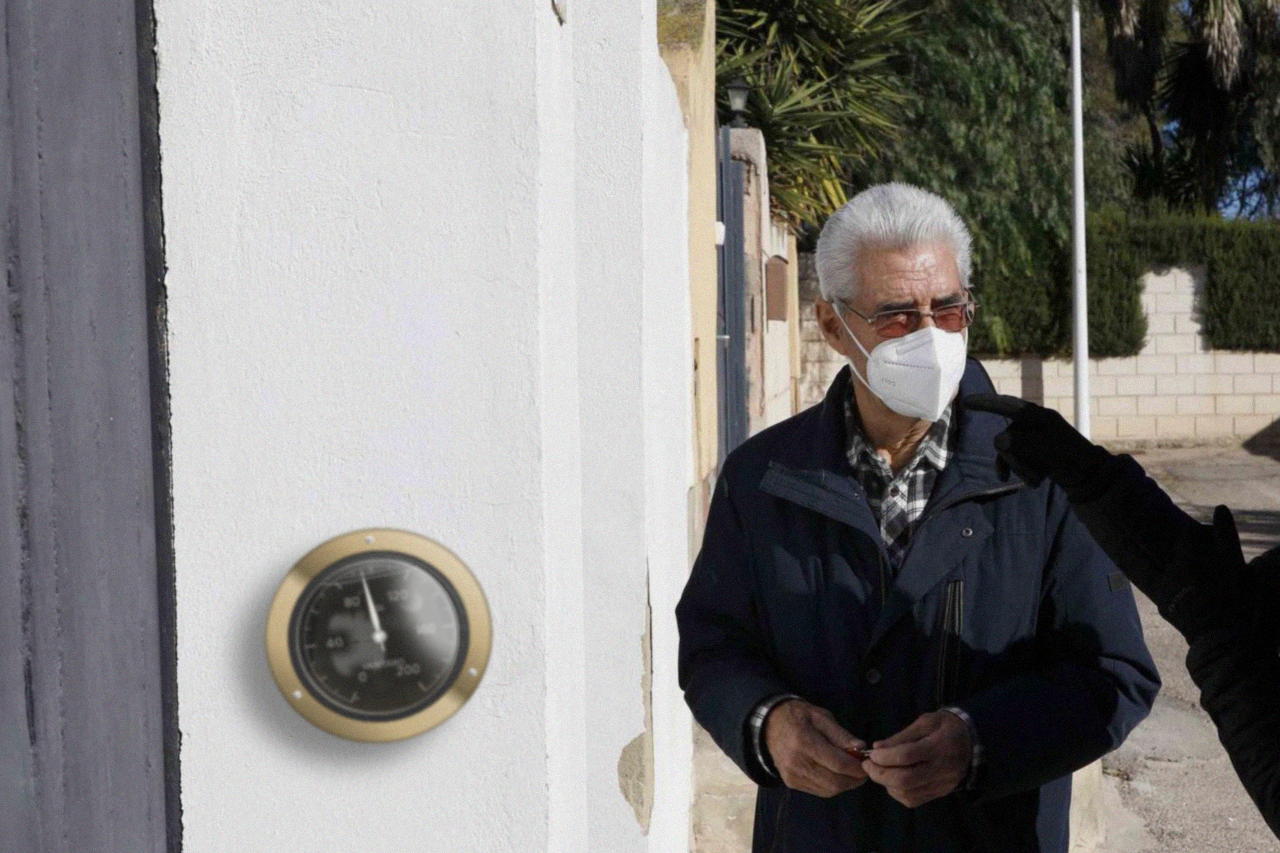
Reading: 95 psi
